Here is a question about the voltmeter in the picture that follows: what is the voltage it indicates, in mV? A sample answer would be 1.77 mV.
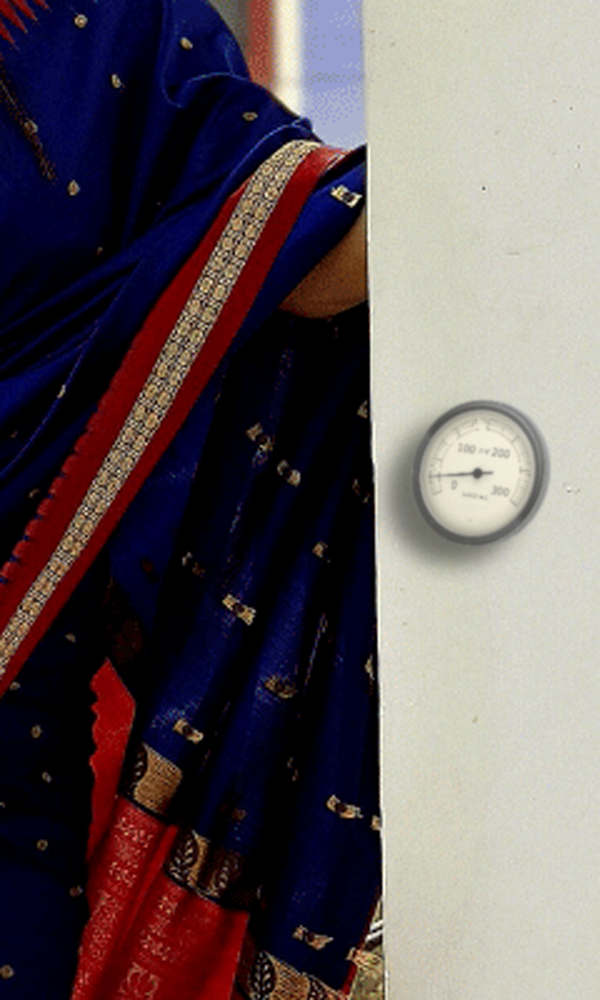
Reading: 25 mV
